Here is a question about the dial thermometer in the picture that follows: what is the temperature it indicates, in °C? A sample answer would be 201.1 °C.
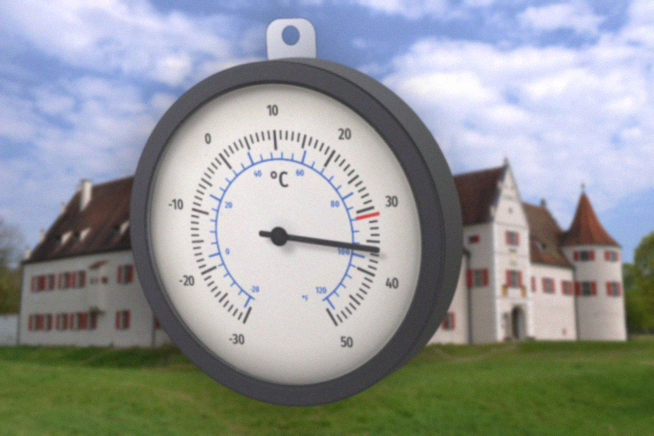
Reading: 36 °C
